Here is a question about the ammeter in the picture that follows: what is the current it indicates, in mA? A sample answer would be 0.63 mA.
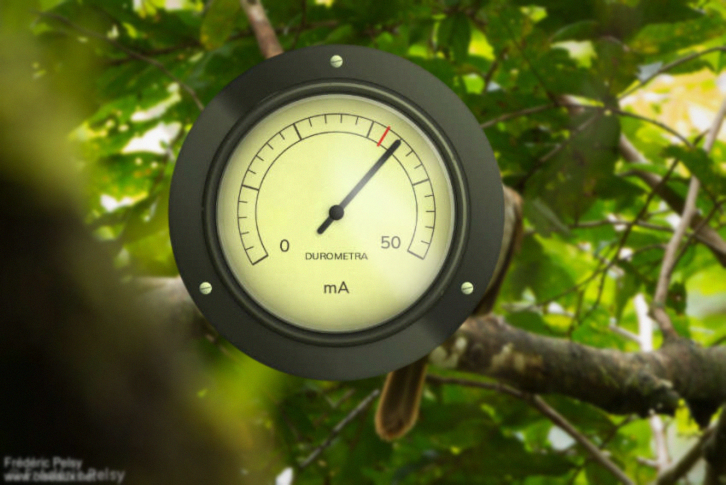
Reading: 34 mA
